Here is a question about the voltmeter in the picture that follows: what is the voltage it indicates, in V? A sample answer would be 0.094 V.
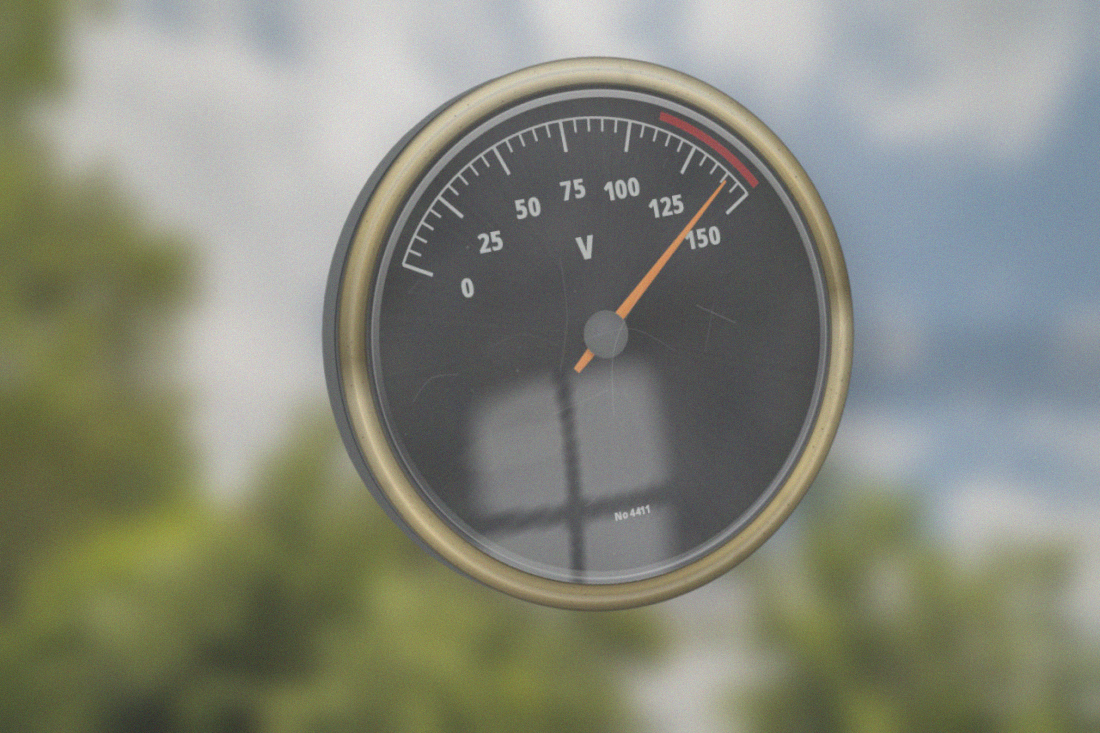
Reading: 140 V
